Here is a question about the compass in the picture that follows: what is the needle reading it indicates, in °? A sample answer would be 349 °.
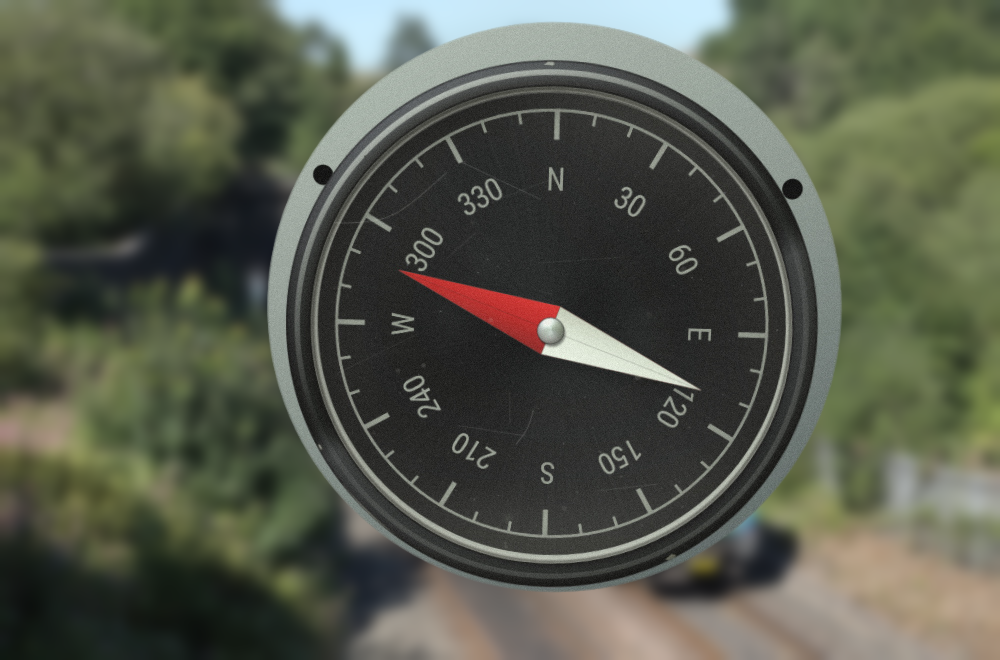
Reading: 290 °
